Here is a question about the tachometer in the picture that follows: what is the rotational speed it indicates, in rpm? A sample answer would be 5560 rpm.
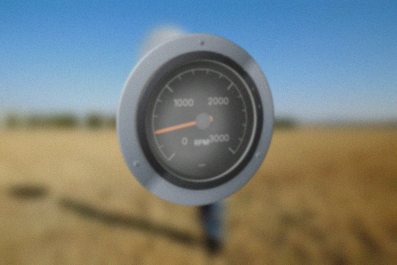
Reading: 400 rpm
